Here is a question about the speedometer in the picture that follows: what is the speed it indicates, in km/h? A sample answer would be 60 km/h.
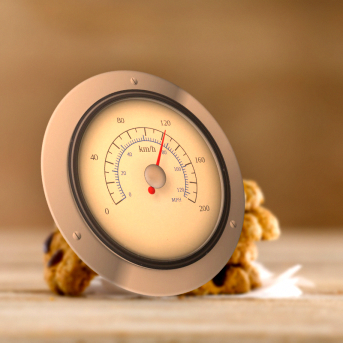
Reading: 120 km/h
